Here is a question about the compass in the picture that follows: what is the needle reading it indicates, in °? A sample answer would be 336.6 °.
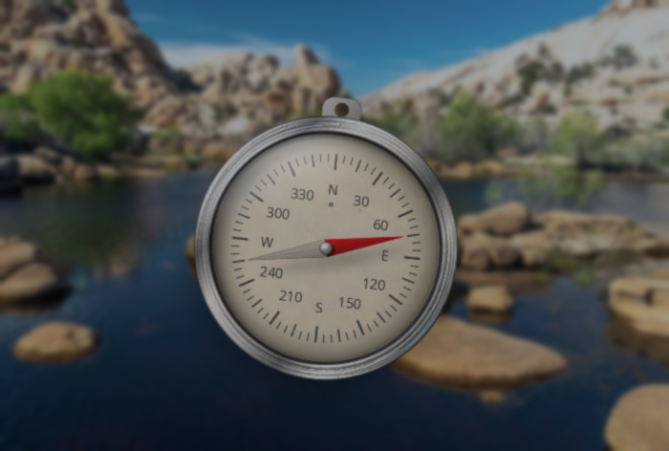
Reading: 75 °
